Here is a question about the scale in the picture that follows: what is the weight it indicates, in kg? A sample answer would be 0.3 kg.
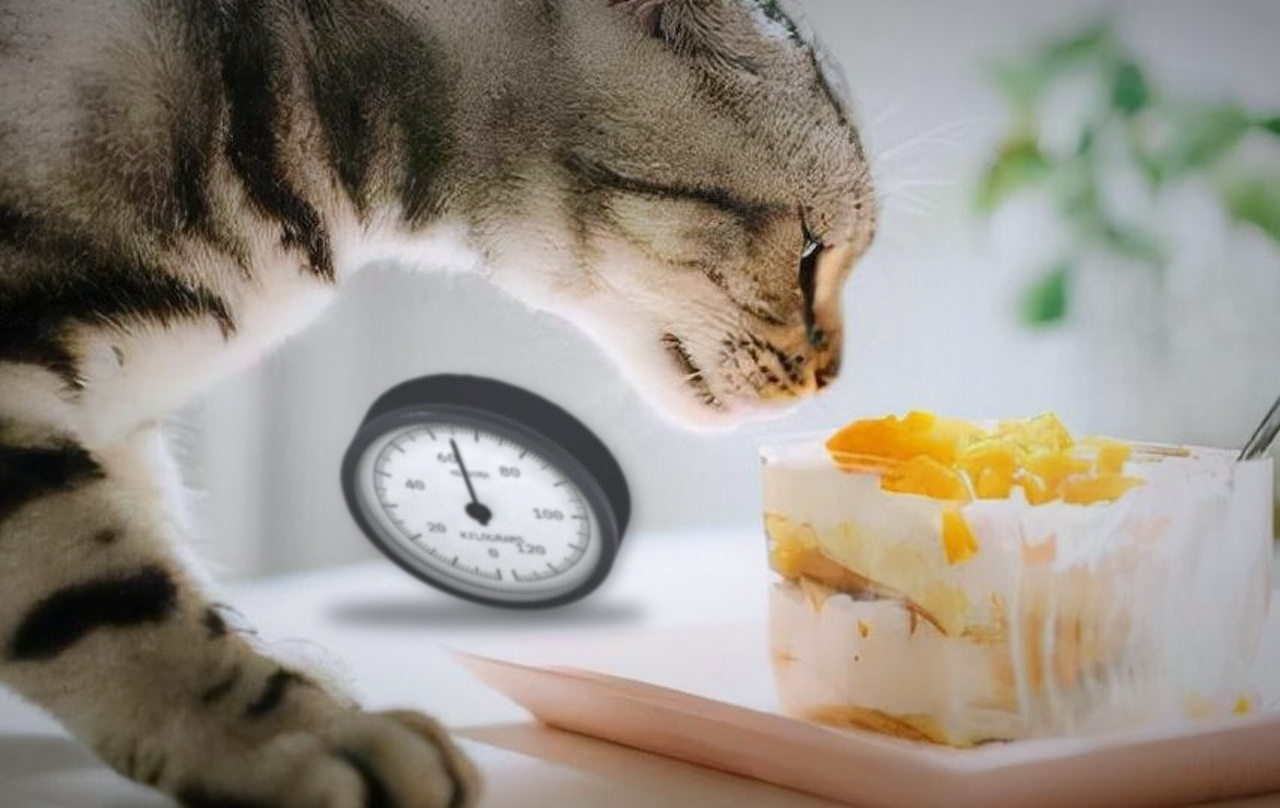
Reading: 65 kg
